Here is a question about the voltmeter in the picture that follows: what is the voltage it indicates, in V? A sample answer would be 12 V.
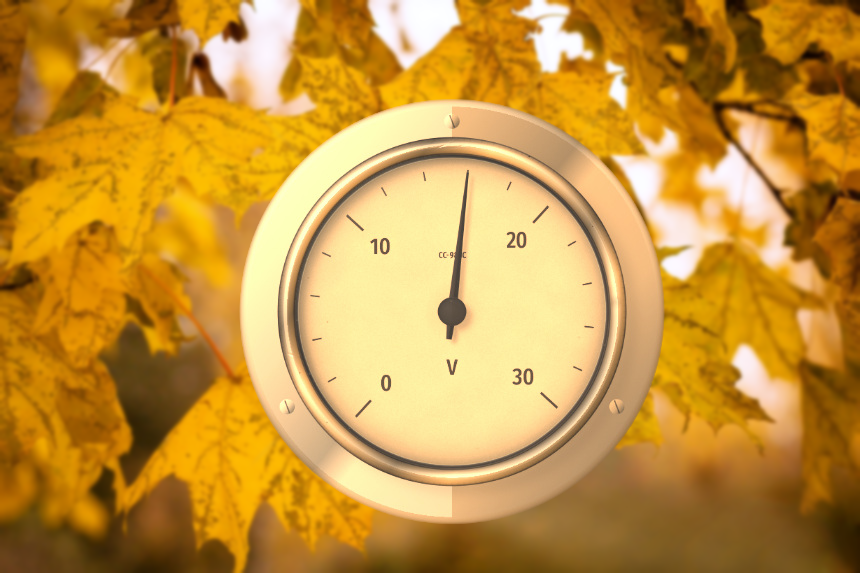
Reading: 16 V
